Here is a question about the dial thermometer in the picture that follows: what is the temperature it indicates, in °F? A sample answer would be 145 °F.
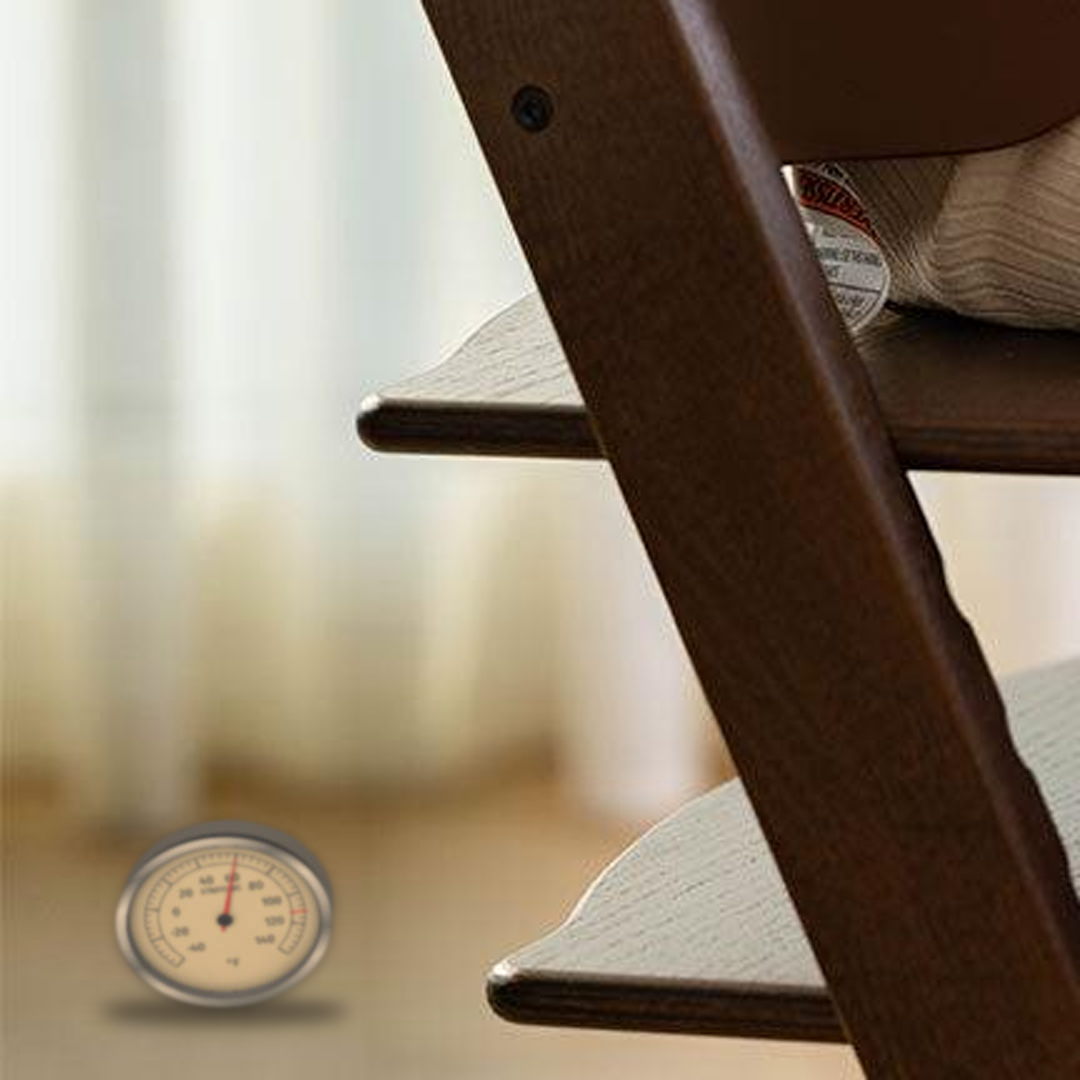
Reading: 60 °F
